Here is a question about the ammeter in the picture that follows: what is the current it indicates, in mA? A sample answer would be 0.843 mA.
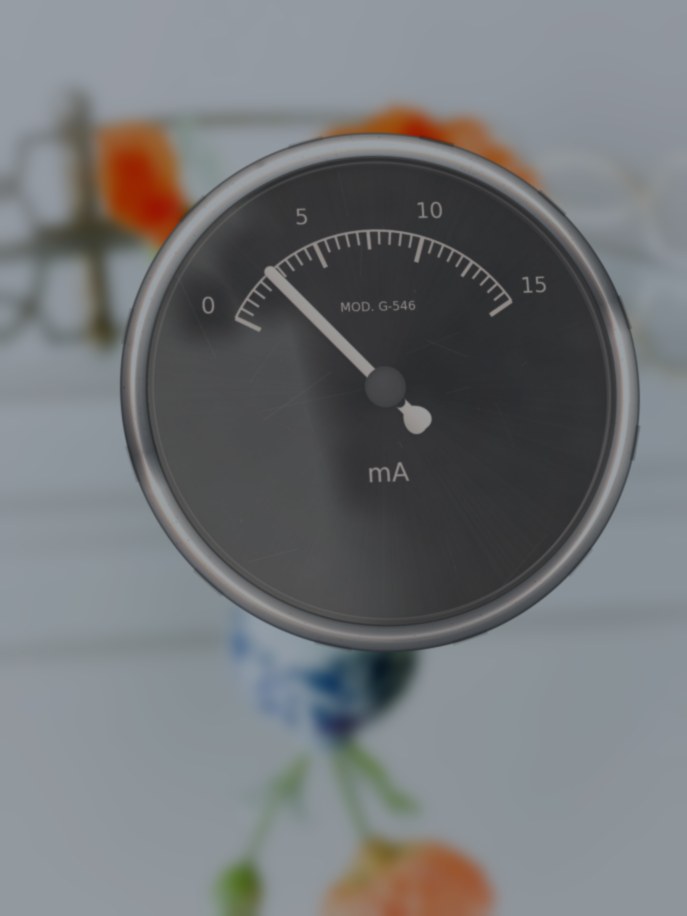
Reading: 2.5 mA
